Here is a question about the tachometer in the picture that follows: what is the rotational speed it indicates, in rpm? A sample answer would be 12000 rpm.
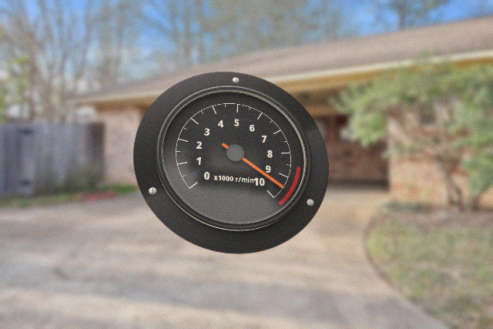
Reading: 9500 rpm
